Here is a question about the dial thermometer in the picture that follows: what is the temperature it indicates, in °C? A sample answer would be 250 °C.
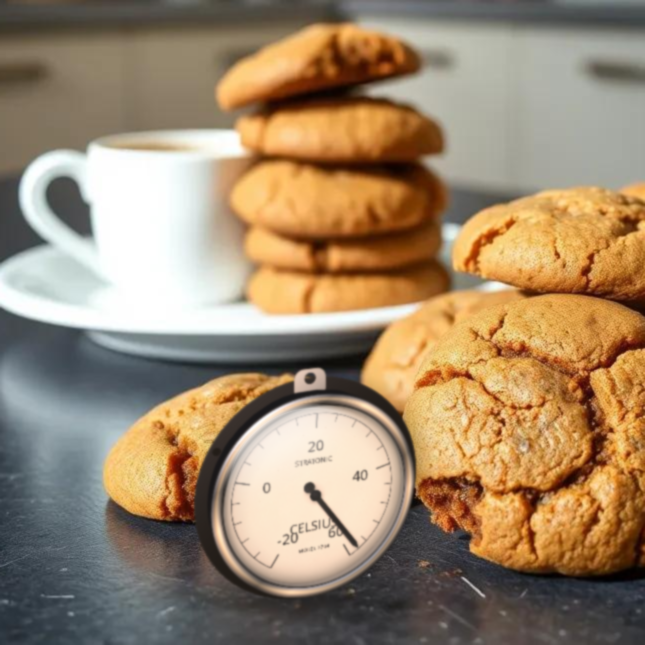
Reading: 58 °C
